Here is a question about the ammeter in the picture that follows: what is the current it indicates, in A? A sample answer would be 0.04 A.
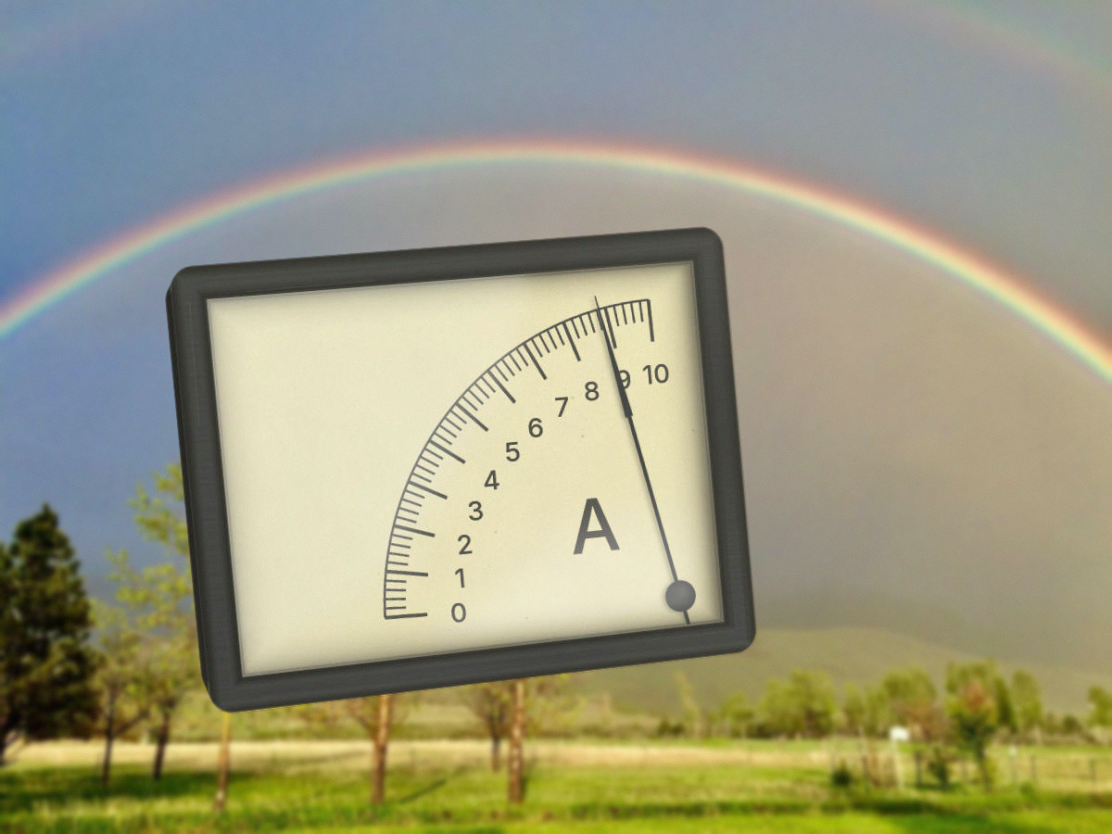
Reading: 8.8 A
